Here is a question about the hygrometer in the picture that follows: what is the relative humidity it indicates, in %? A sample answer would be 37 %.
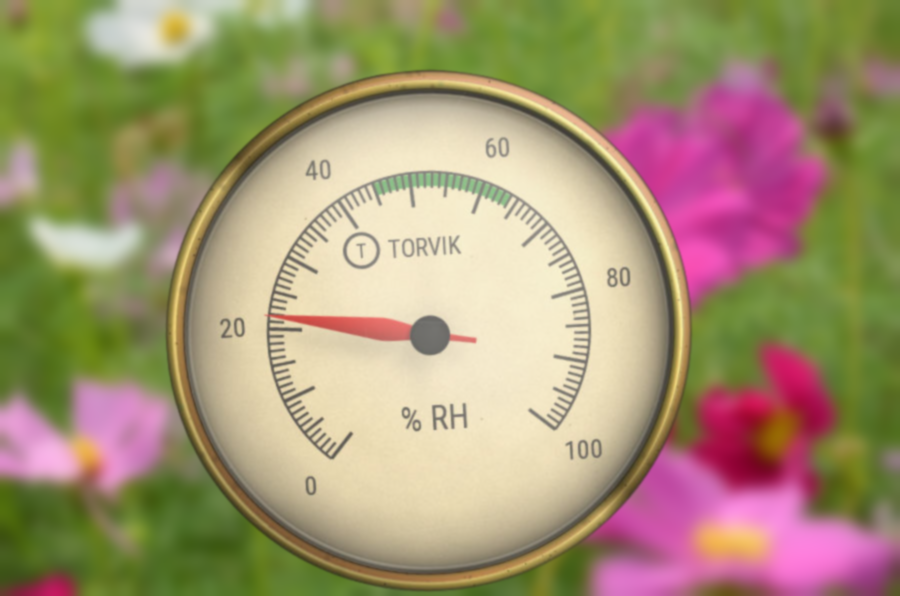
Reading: 22 %
